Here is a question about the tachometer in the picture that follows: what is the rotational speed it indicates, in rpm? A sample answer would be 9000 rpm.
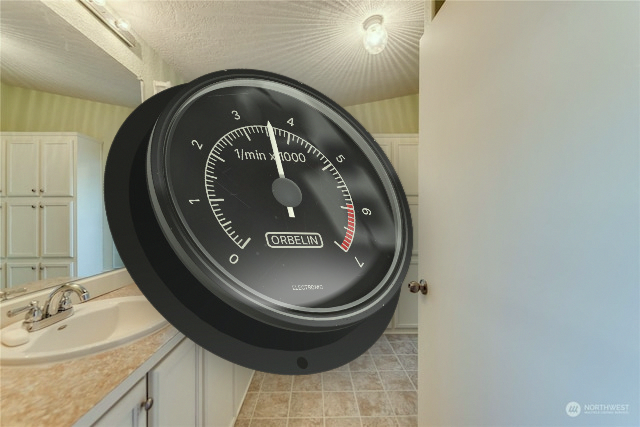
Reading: 3500 rpm
